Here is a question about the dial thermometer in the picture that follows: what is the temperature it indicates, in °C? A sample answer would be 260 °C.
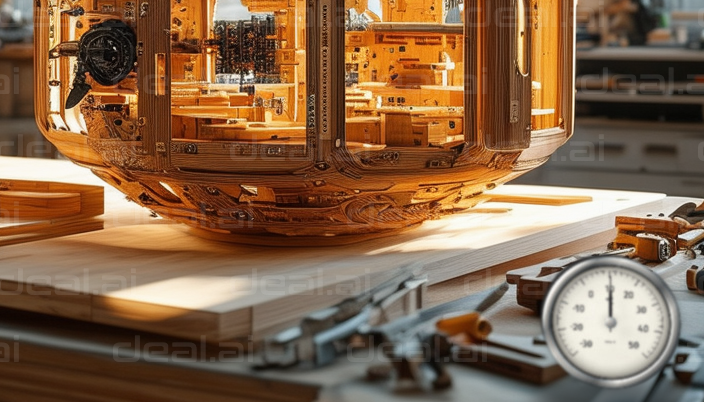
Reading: 10 °C
